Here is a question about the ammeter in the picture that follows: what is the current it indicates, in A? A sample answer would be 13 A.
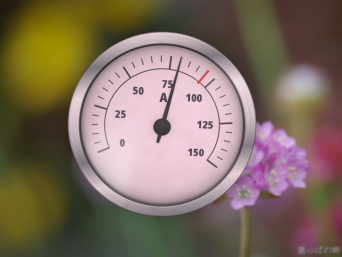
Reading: 80 A
